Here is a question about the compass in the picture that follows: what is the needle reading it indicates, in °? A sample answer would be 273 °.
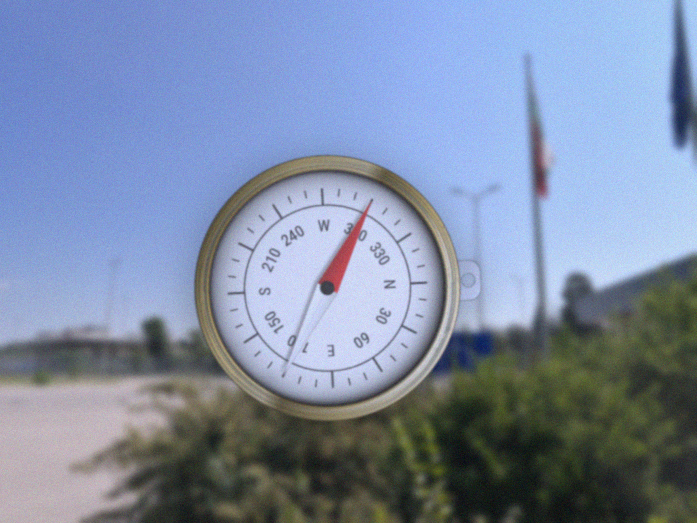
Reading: 300 °
